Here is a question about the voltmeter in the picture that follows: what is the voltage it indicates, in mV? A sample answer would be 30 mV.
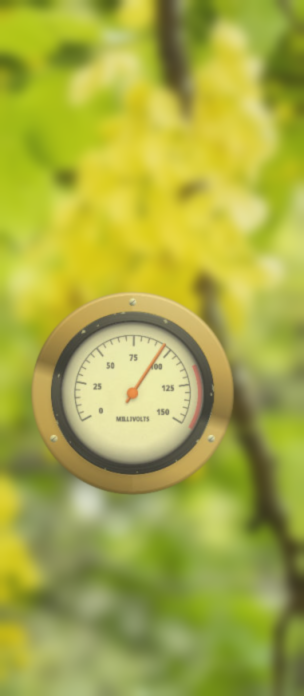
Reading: 95 mV
